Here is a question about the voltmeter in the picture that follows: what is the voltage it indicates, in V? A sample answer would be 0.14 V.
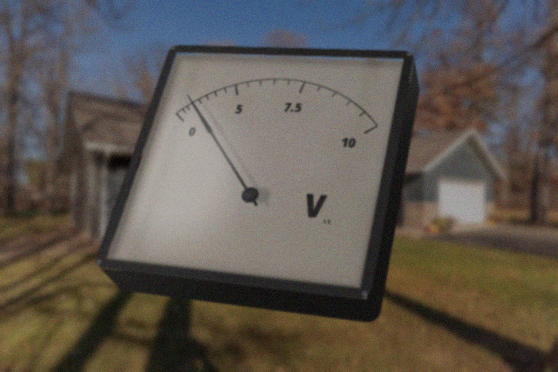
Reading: 2.5 V
